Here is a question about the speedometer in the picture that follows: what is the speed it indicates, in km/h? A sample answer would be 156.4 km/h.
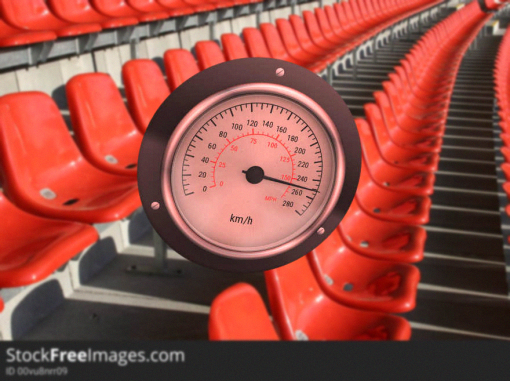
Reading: 250 km/h
